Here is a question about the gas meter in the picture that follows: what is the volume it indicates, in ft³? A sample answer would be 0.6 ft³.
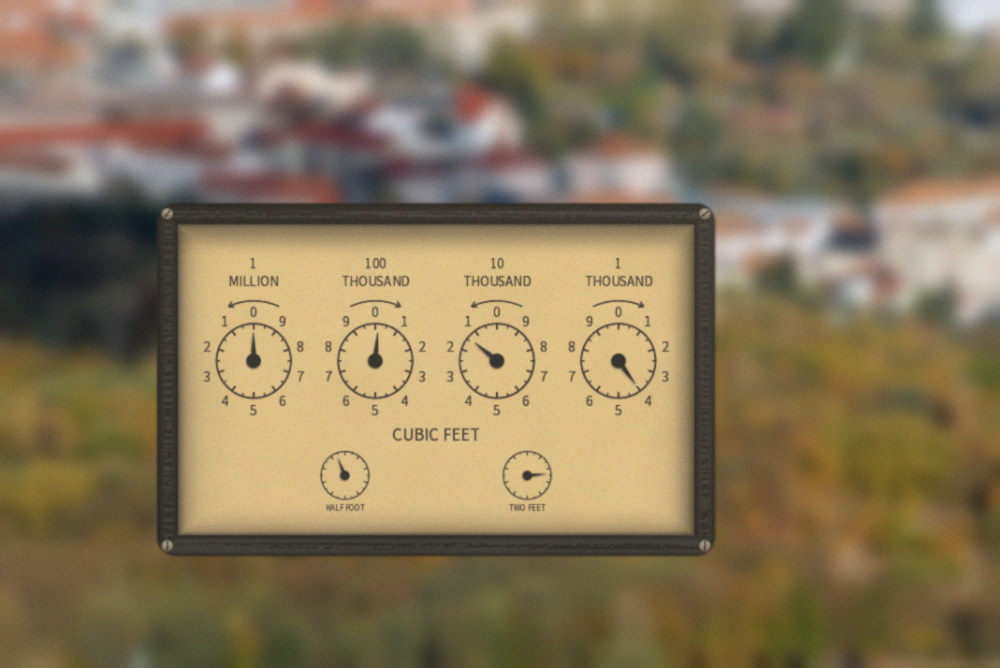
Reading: 1400 ft³
